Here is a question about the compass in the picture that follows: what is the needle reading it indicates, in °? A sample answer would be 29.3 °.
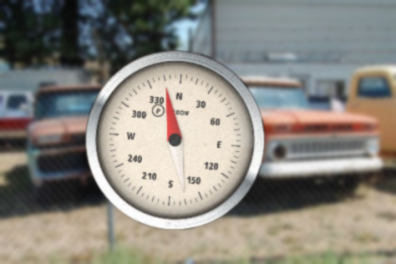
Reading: 345 °
